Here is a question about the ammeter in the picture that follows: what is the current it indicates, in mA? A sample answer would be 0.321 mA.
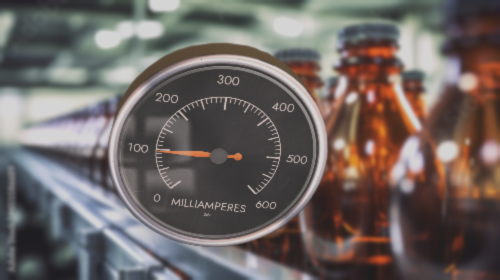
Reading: 100 mA
